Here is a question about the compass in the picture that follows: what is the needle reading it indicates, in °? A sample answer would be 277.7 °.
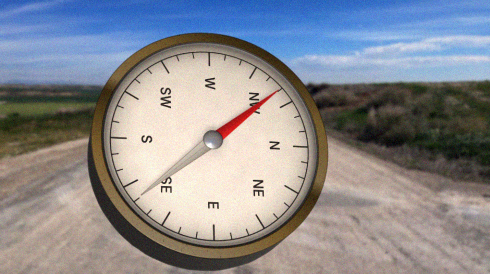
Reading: 320 °
